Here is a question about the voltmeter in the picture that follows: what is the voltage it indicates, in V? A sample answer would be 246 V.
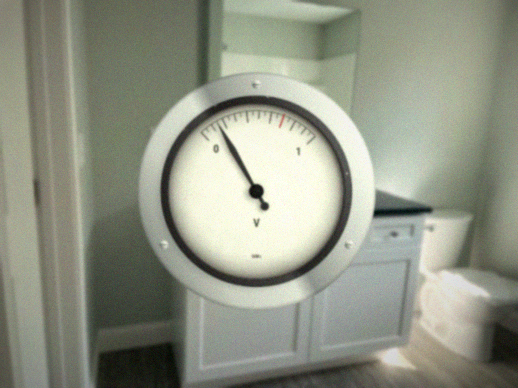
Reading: 0.15 V
